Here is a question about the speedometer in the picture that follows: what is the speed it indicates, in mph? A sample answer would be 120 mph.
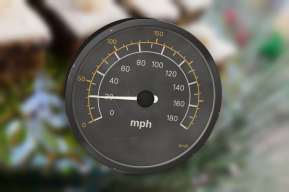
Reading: 20 mph
